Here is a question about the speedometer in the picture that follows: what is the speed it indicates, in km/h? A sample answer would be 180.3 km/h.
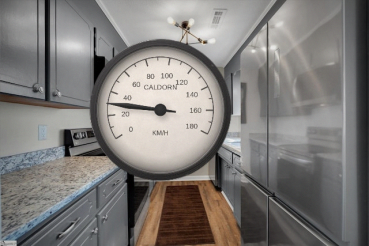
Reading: 30 km/h
